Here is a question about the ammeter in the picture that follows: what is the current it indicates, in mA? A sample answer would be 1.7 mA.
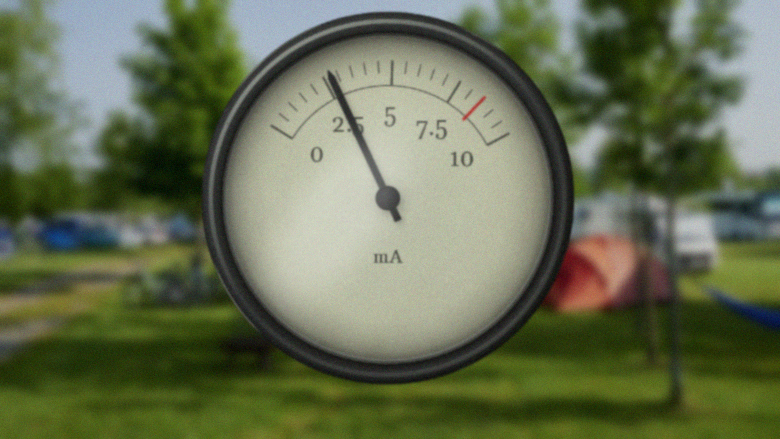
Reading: 2.75 mA
